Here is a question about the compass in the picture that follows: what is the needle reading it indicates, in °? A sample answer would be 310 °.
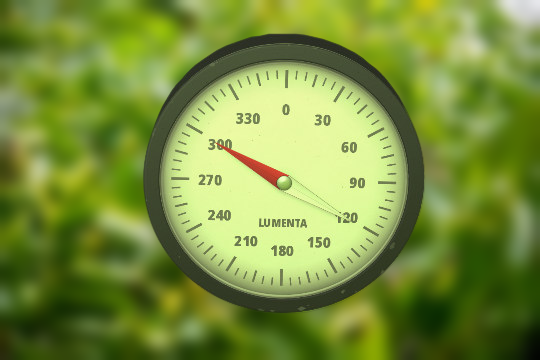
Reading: 300 °
